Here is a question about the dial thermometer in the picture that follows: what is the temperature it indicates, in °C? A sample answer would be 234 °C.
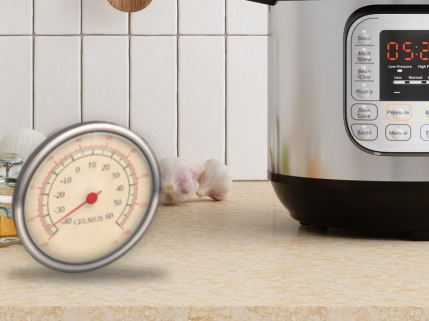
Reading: -35 °C
